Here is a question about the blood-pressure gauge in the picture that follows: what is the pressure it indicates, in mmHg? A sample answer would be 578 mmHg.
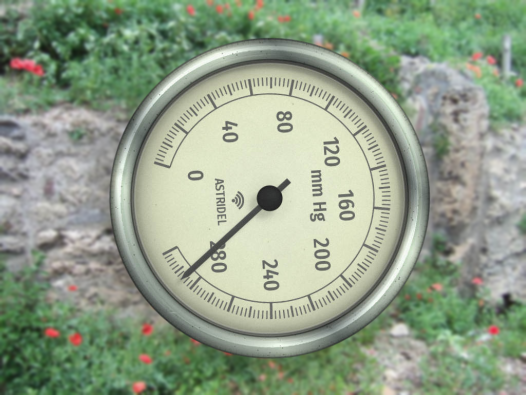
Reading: 286 mmHg
